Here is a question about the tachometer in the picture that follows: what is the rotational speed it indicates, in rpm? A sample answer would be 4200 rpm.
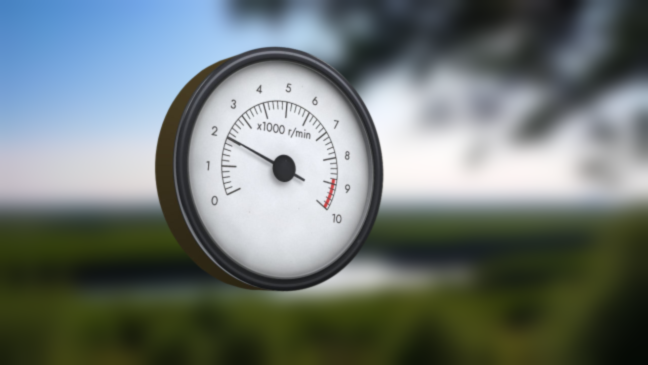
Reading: 2000 rpm
